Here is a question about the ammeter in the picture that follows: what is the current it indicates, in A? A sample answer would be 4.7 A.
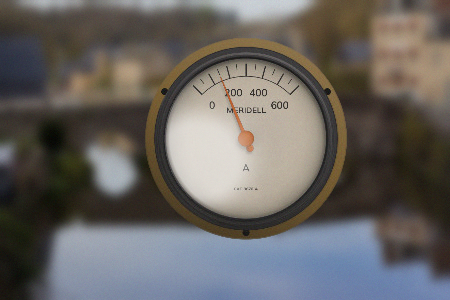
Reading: 150 A
